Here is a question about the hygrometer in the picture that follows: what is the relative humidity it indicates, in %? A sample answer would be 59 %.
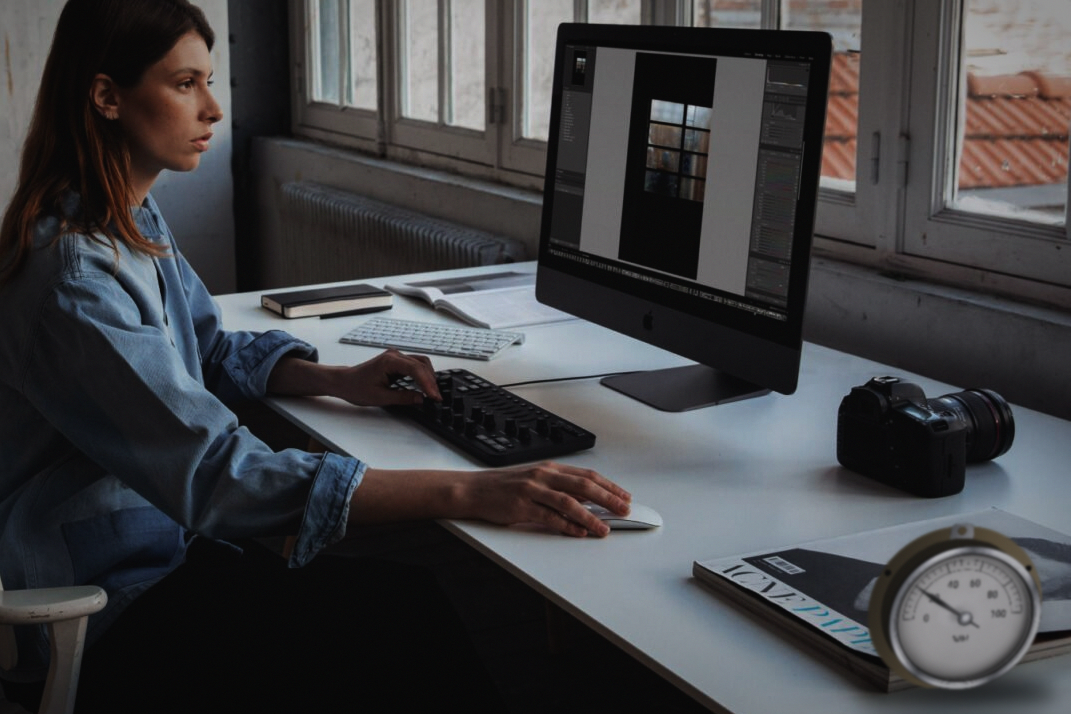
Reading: 20 %
